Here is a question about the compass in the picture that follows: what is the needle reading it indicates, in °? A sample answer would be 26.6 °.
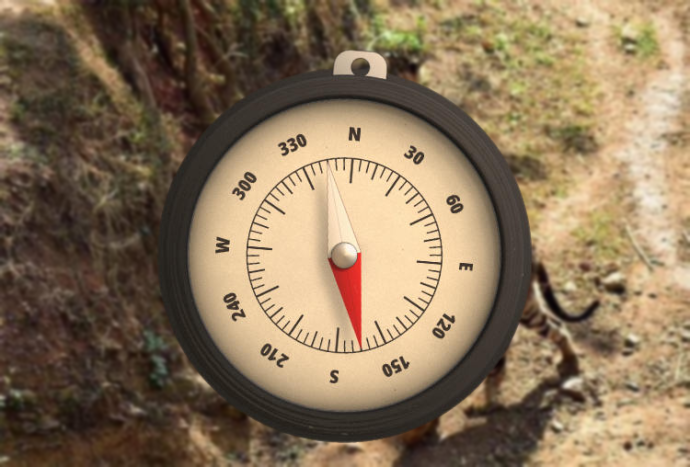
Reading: 165 °
